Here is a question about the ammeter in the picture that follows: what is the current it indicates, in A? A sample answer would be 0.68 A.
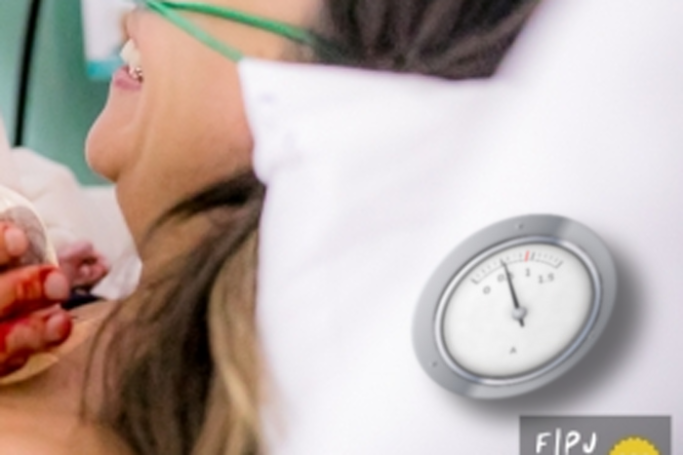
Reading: 0.5 A
